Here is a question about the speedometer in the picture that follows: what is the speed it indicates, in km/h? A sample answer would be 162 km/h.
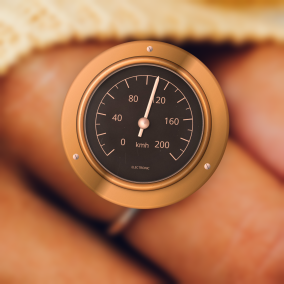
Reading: 110 km/h
